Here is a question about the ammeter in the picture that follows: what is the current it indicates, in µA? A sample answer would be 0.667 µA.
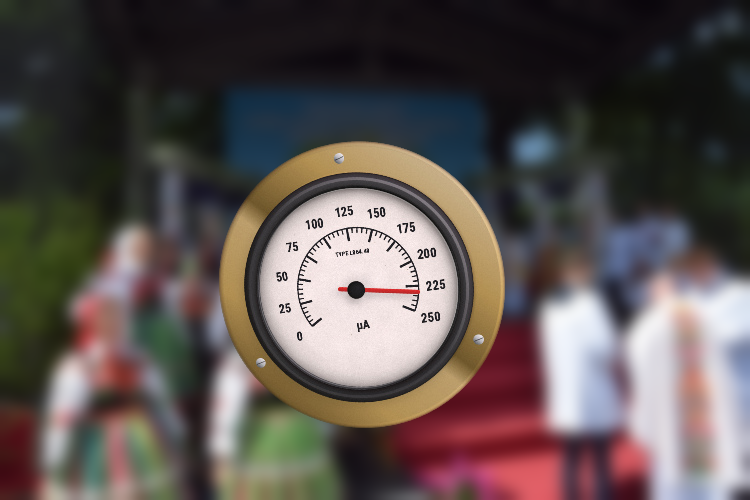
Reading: 230 µA
